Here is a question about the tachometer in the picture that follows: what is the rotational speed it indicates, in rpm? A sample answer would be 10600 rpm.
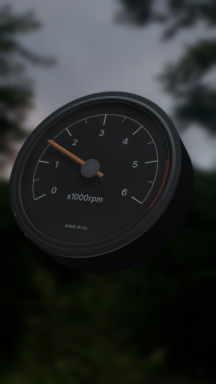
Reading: 1500 rpm
